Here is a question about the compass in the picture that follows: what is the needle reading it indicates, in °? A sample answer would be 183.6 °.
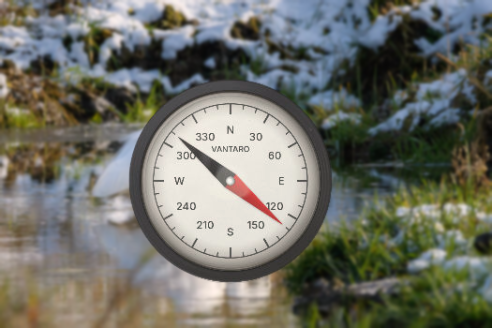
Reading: 130 °
